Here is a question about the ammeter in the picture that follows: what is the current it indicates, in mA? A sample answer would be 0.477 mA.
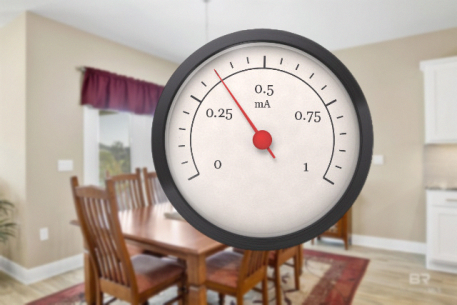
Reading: 0.35 mA
